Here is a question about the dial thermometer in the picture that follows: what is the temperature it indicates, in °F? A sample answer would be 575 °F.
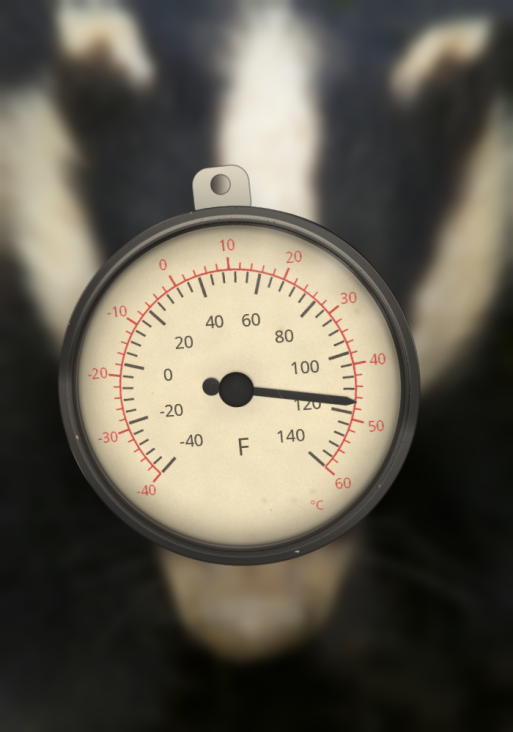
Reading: 116 °F
